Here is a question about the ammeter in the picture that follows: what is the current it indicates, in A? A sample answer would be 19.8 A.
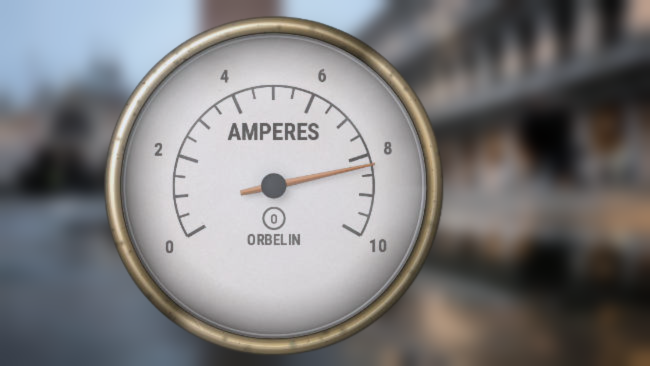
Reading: 8.25 A
